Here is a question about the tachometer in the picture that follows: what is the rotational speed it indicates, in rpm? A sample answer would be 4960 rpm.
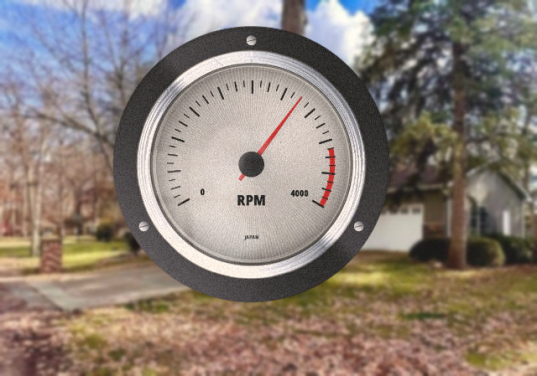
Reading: 2600 rpm
